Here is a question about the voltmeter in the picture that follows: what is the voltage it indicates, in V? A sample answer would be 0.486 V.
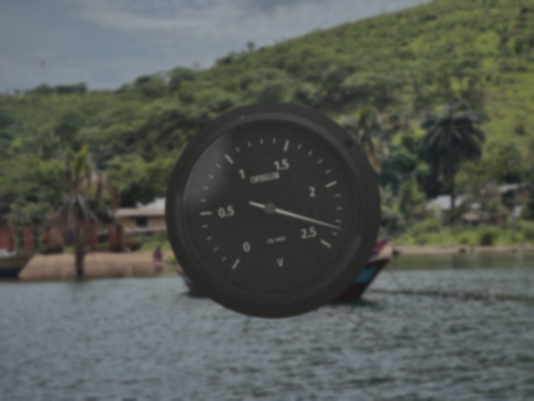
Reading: 2.35 V
